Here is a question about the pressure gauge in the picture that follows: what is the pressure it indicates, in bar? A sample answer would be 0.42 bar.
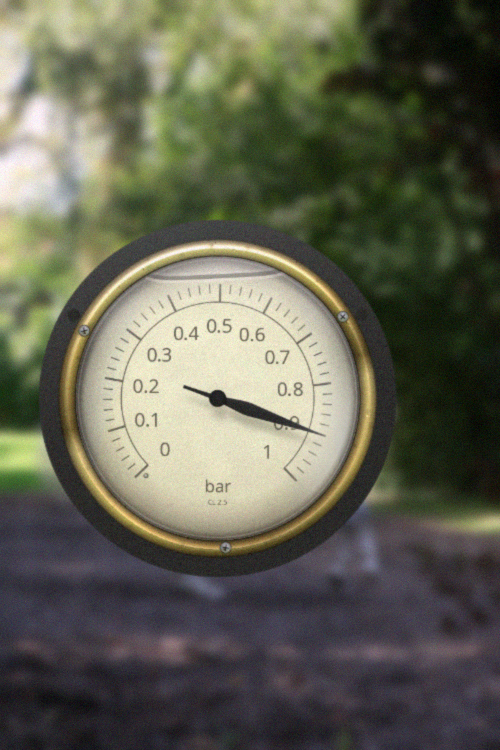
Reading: 0.9 bar
